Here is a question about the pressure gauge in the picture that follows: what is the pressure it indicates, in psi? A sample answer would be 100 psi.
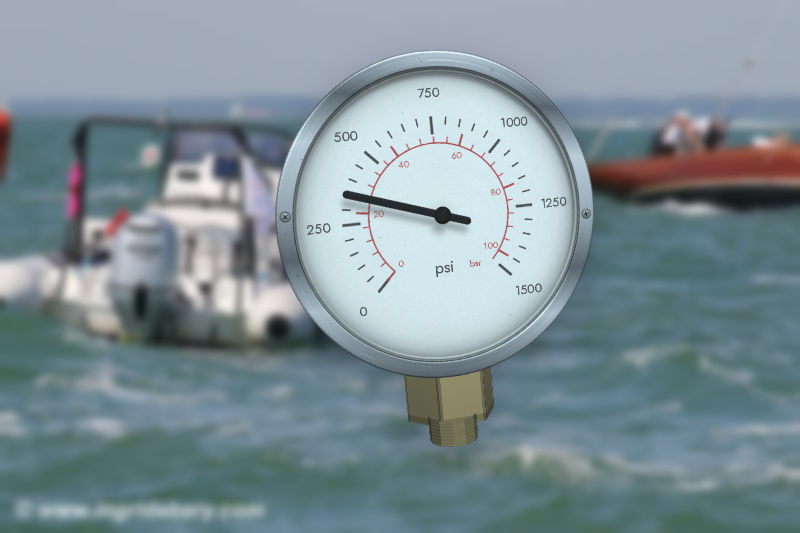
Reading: 350 psi
